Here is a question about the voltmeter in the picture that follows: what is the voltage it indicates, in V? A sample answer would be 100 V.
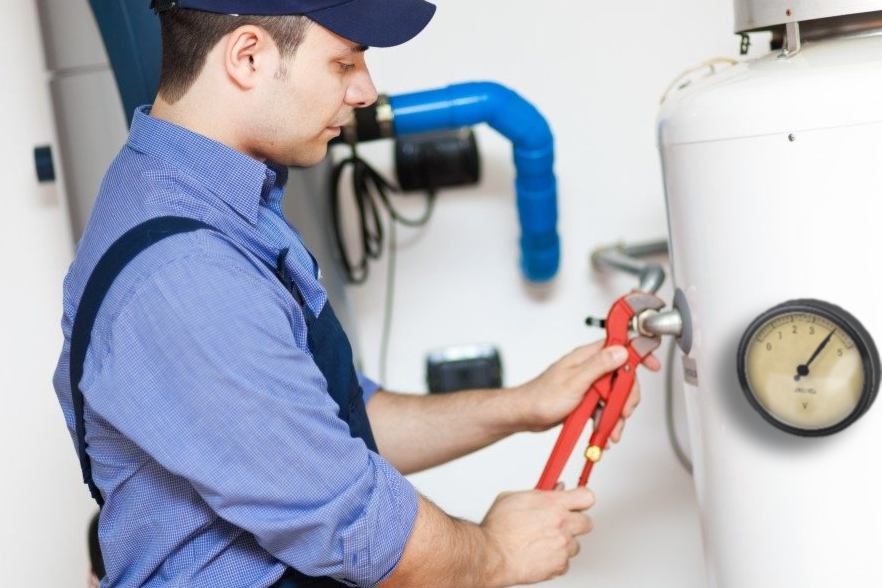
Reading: 4 V
